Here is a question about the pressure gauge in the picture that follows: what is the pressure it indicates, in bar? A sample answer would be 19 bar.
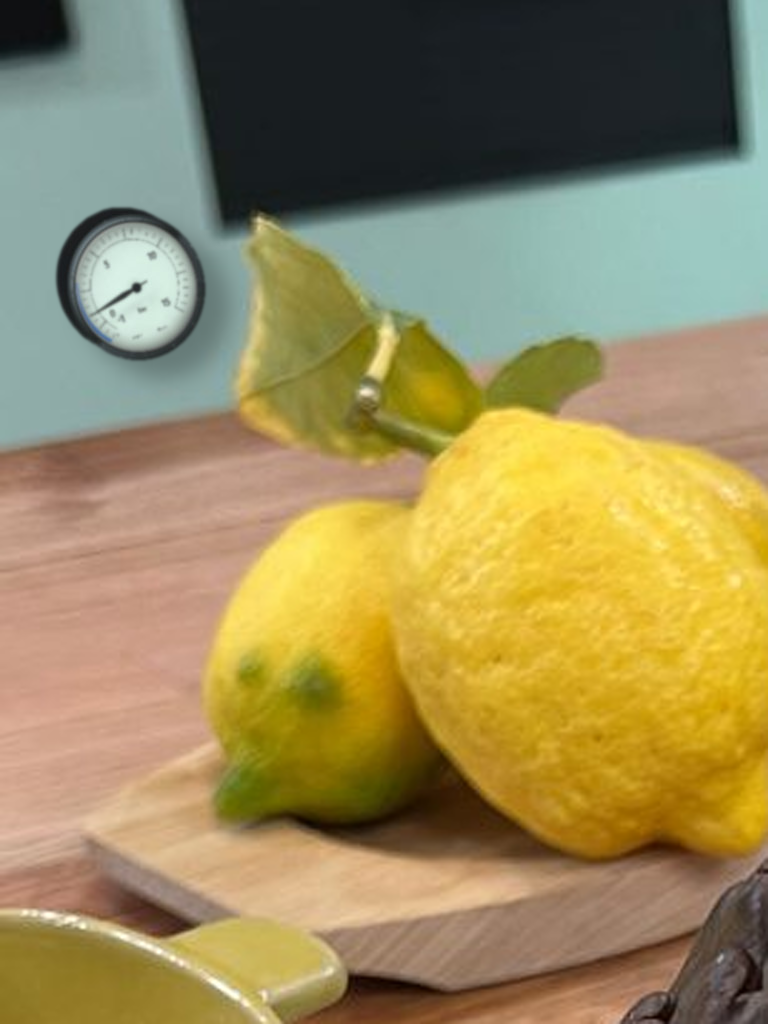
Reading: 1 bar
